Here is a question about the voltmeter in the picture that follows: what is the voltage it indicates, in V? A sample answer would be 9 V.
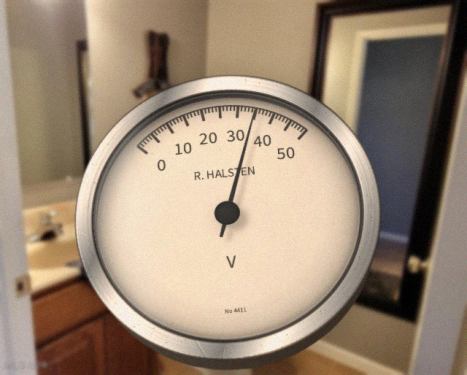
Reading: 35 V
